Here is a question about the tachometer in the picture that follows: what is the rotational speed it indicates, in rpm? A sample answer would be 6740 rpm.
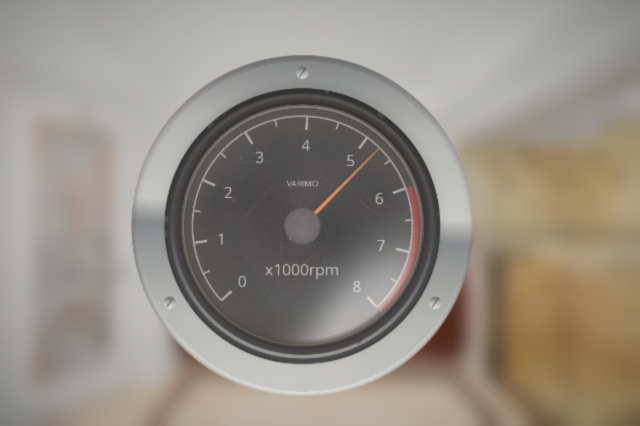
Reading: 5250 rpm
